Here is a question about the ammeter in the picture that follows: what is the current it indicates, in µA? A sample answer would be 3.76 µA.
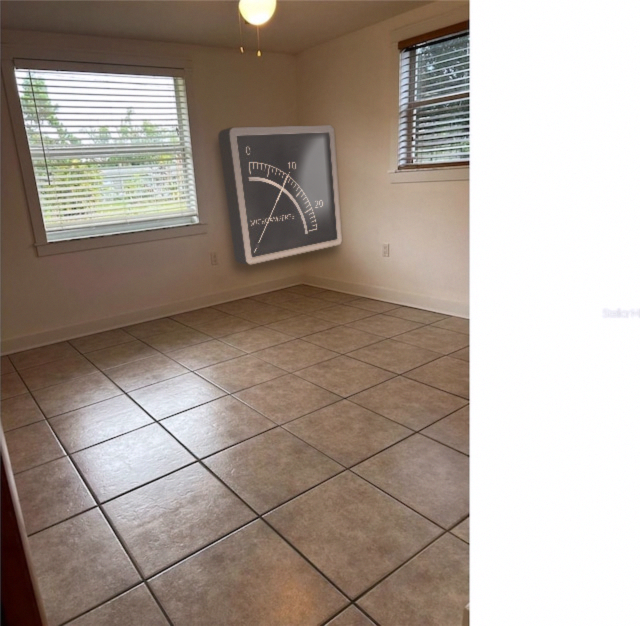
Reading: 10 µA
